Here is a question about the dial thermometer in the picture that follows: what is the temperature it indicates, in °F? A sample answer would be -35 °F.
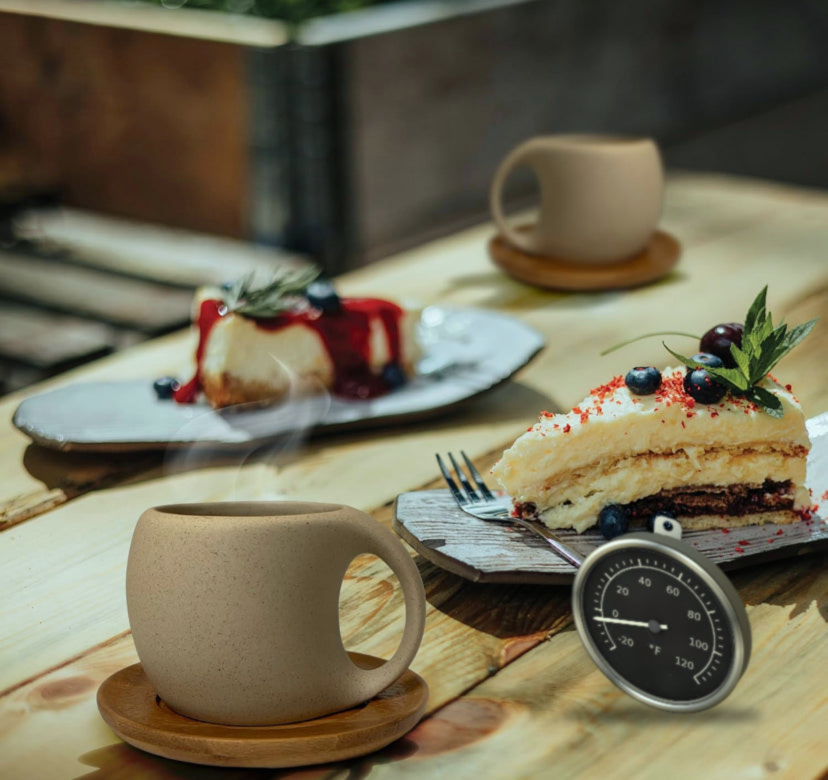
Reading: -4 °F
